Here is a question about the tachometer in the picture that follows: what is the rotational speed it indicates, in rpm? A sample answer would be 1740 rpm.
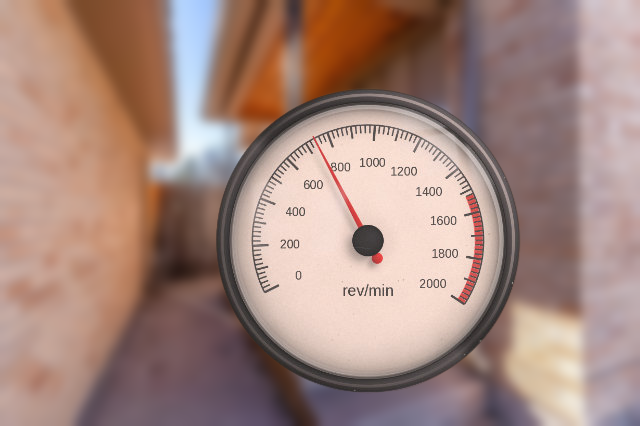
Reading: 740 rpm
